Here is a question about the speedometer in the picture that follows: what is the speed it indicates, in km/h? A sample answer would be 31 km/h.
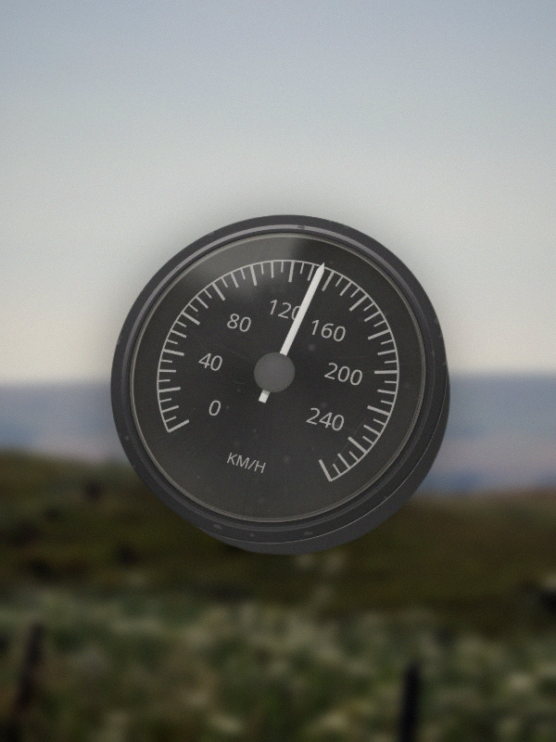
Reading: 135 km/h
